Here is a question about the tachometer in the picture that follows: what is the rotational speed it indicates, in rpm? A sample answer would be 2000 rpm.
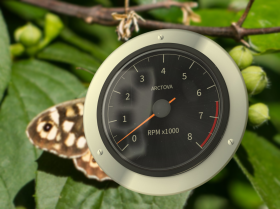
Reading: 250 rpm
